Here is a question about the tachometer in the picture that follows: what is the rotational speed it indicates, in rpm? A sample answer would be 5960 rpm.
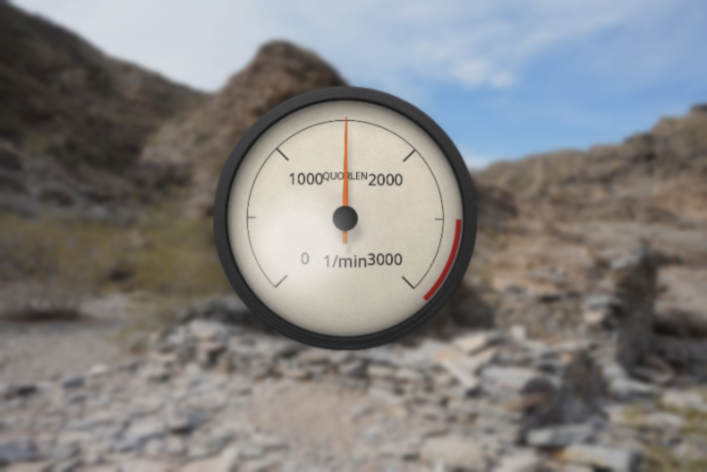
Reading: 1500 rpm
